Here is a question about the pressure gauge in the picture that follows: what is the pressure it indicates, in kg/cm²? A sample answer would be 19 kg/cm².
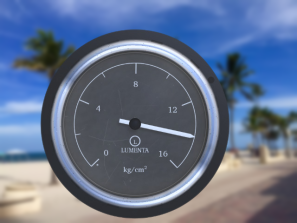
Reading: 14 kg/cm²
